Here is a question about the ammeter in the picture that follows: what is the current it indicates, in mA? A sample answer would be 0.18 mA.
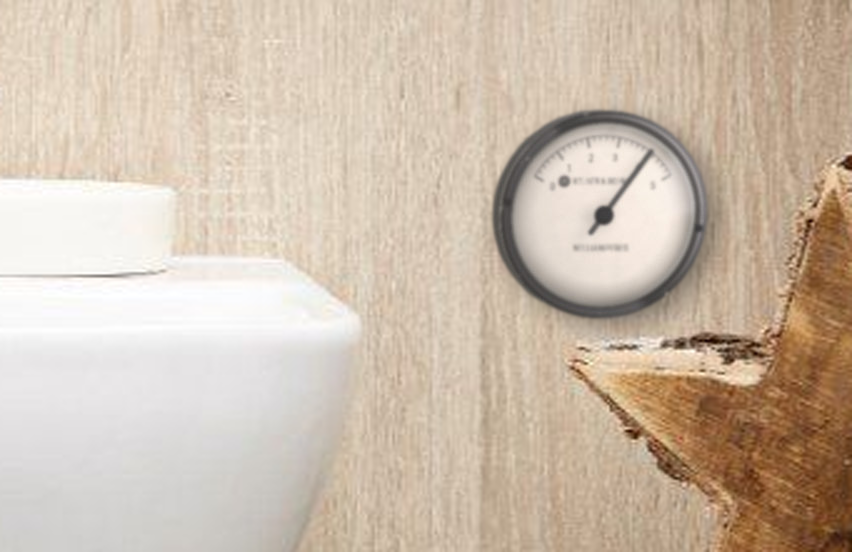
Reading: 4 mA
